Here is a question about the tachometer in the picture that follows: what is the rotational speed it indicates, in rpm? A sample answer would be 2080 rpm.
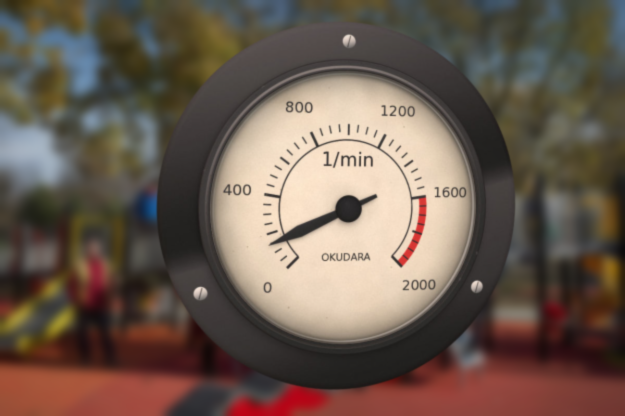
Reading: 150 rpm
